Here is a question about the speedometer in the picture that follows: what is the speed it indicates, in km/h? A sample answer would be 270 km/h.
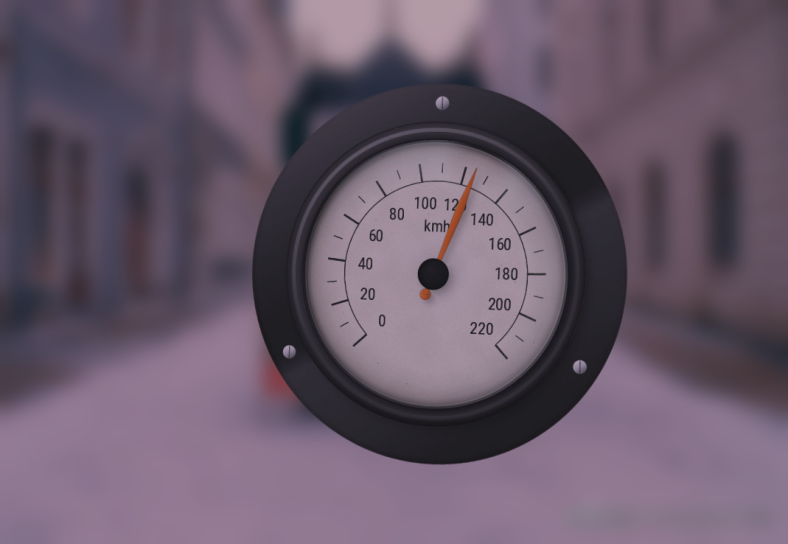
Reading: 125 km/h
